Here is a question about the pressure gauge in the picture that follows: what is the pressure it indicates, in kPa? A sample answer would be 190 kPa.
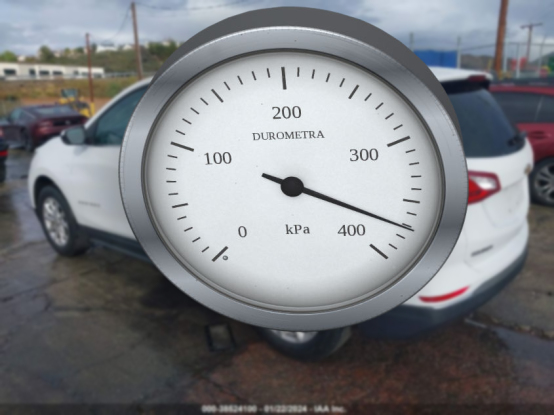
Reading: 370 kPa
